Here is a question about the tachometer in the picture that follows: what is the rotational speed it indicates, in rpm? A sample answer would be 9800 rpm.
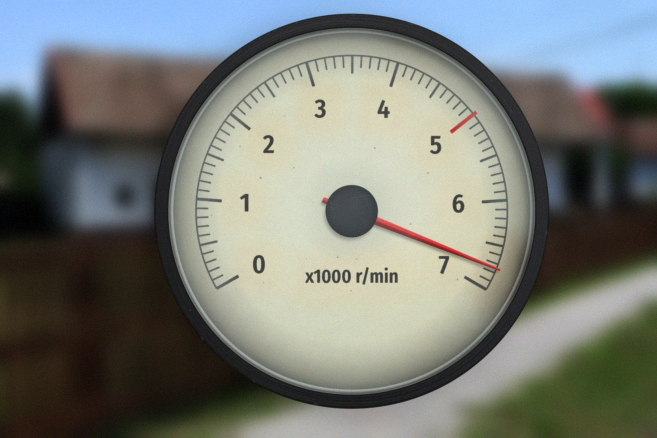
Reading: 6750 rpm
